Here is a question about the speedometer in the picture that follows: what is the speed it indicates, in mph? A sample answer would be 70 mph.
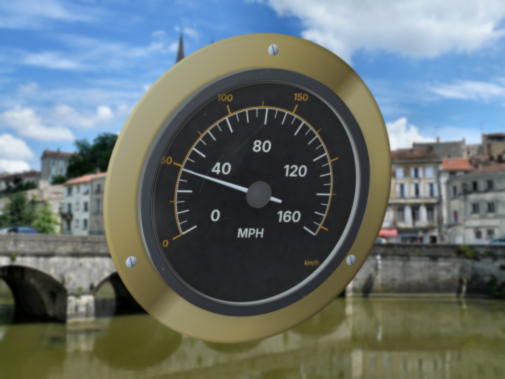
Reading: 30 mph
